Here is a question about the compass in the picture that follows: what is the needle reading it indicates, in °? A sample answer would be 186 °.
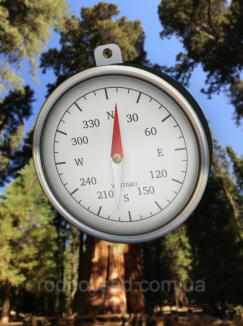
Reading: 10 °
